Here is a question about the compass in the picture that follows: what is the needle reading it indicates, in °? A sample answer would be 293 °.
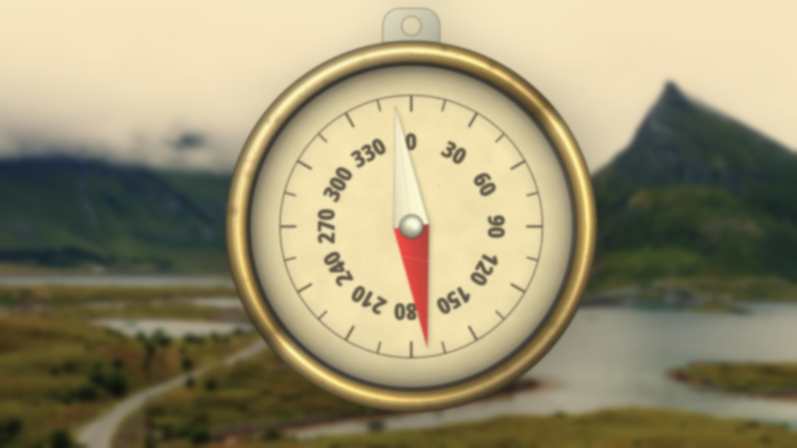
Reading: 172.5 °
